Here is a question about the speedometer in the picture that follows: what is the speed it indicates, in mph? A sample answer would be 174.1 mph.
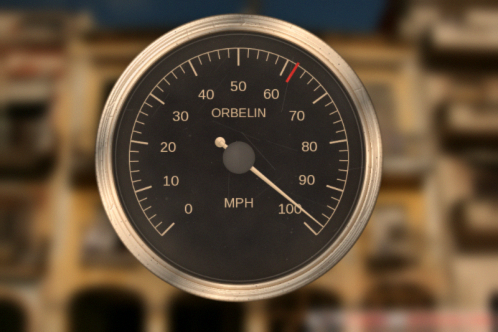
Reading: 98 mph
